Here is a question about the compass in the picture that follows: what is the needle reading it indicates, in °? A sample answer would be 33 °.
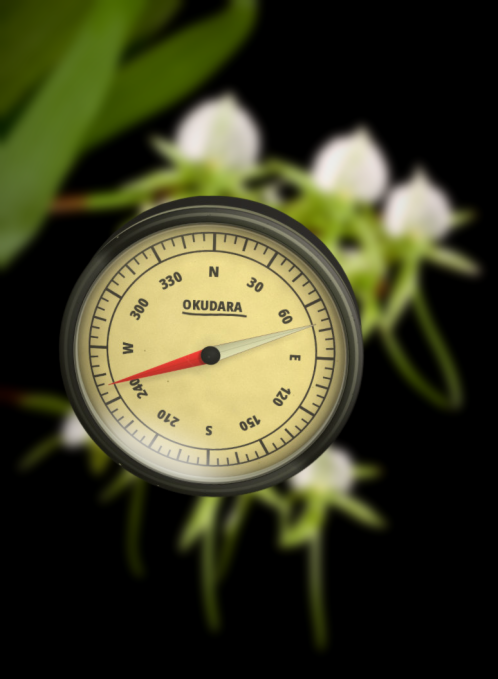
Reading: 250 °
